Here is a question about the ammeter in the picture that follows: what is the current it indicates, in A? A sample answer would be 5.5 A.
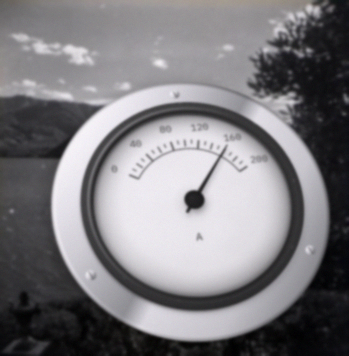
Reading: 160 A
